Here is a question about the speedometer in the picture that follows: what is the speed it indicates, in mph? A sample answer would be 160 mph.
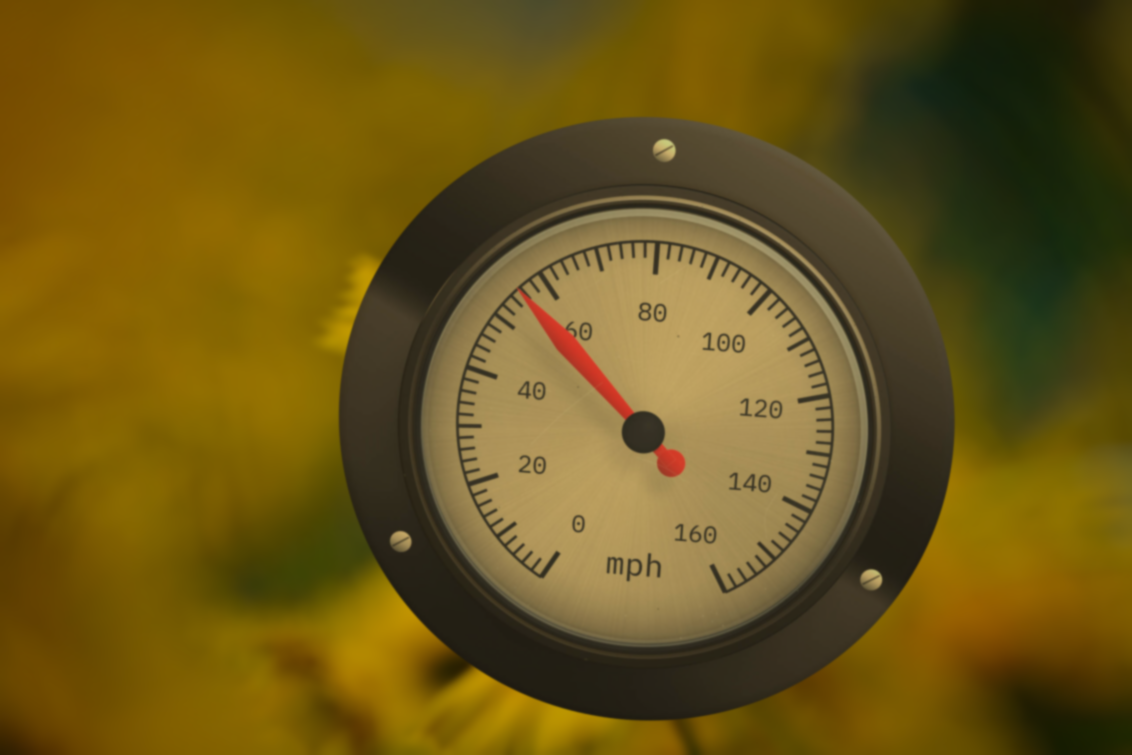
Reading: 56 mph
